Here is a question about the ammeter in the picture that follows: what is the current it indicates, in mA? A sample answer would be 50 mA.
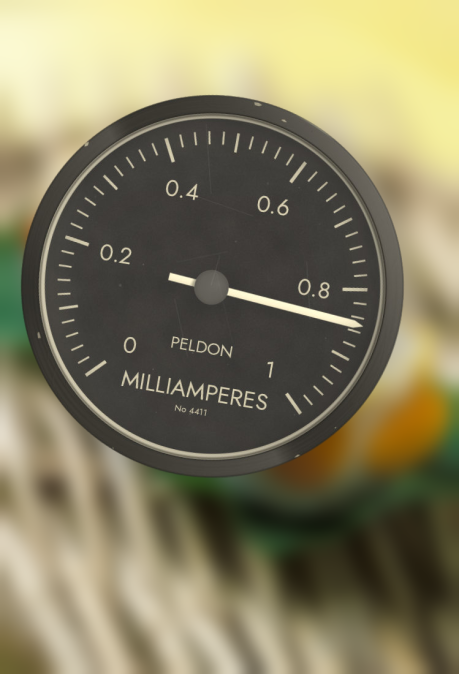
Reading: 0.85 mA
